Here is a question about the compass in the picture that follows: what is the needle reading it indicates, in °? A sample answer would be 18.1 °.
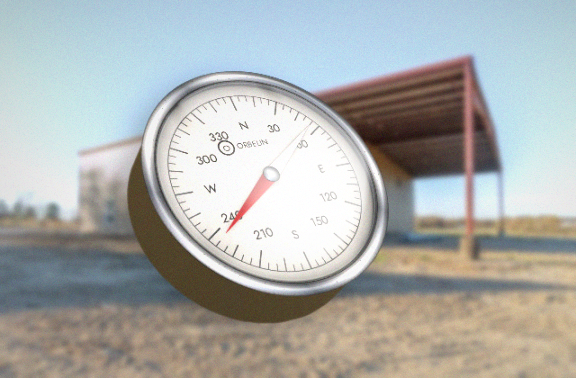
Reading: 235 °
